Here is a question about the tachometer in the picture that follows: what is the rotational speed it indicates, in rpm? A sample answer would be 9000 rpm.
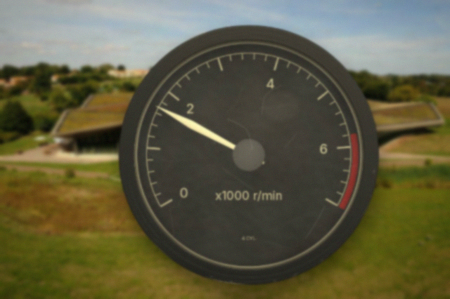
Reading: 1700 rpm
